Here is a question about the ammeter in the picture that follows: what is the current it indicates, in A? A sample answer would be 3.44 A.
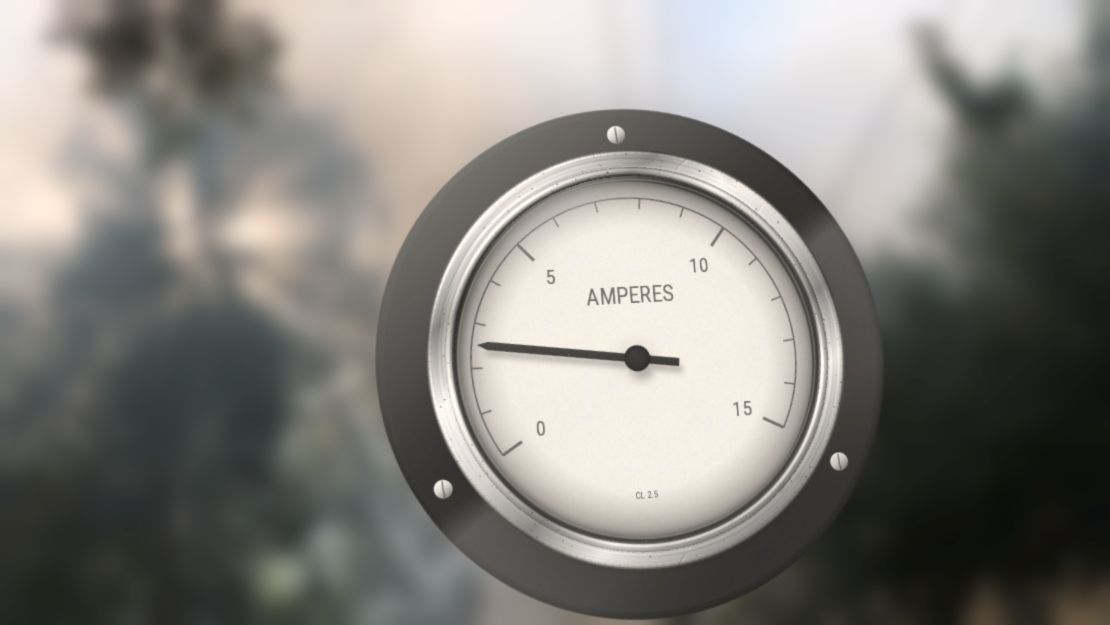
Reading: 2.5 A
